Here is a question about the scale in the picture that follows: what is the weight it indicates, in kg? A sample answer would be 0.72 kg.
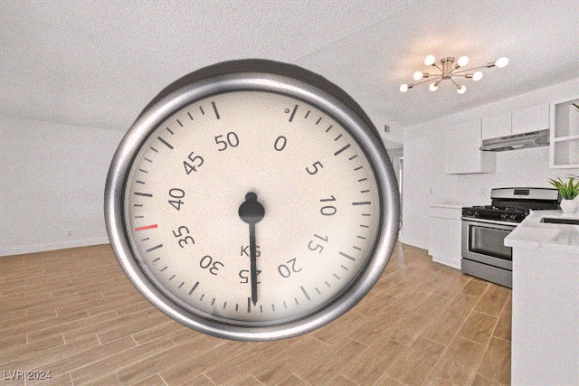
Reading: 24.5 kg
